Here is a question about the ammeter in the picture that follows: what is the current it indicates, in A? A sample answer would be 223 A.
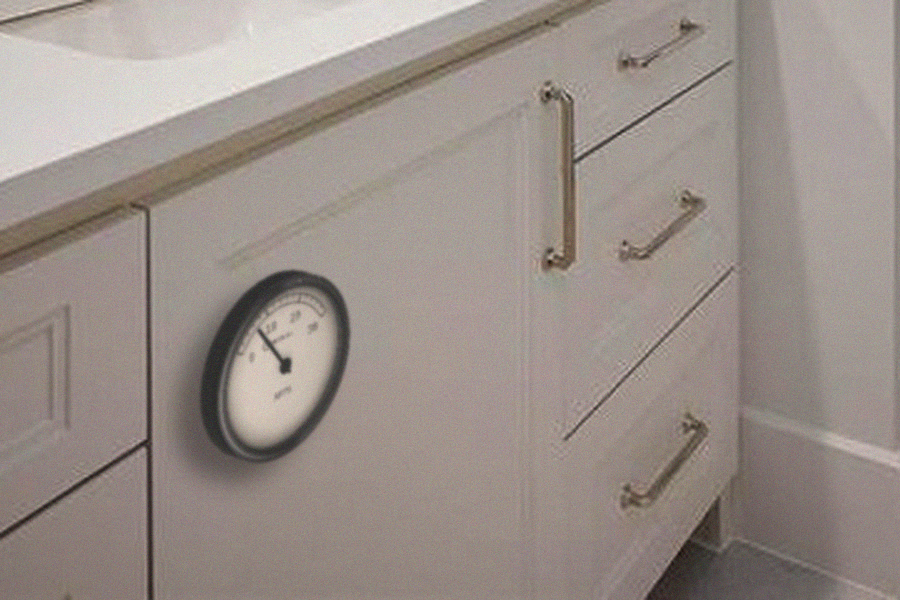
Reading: 6 A
